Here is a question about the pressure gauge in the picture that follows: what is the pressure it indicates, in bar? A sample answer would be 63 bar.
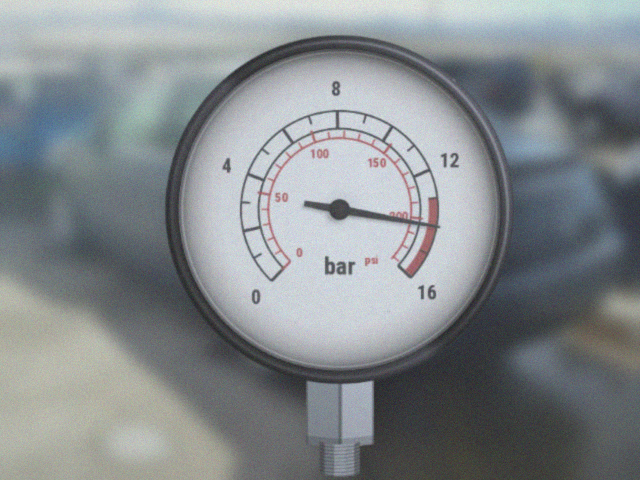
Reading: 14 bar
